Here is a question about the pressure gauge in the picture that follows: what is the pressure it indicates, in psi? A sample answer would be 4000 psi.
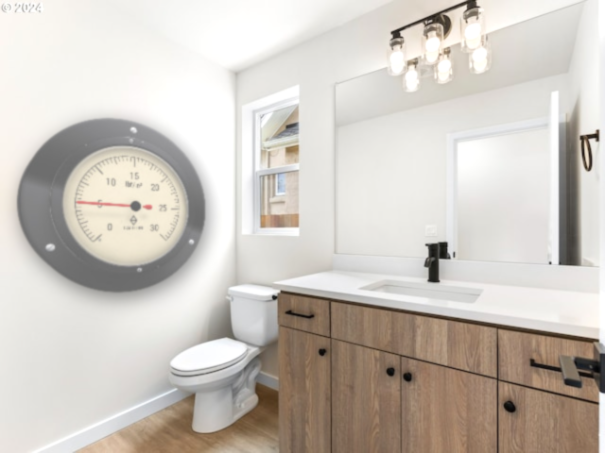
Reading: 5 psi
